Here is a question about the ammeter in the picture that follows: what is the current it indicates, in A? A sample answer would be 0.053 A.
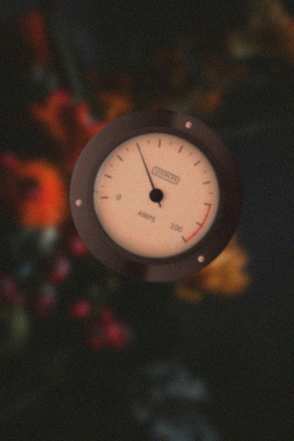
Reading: 30 A
